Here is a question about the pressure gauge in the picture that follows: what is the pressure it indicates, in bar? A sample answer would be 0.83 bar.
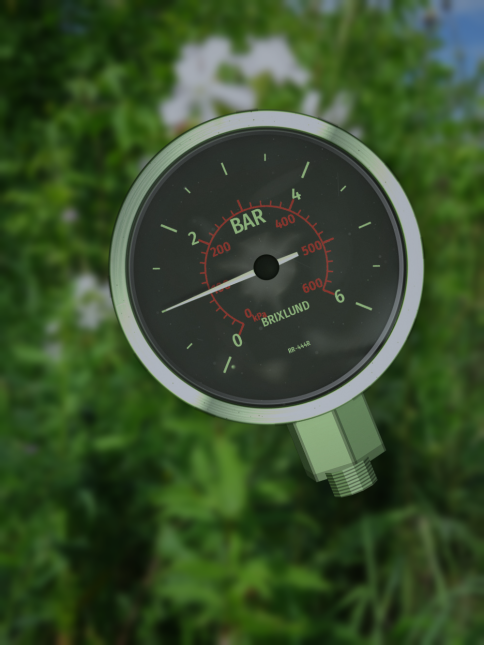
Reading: 1 bar
